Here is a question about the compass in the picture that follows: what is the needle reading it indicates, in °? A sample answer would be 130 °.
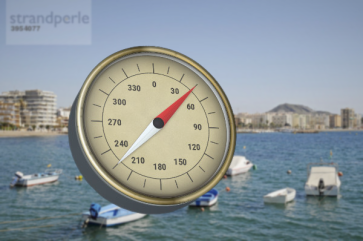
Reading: 45 °
